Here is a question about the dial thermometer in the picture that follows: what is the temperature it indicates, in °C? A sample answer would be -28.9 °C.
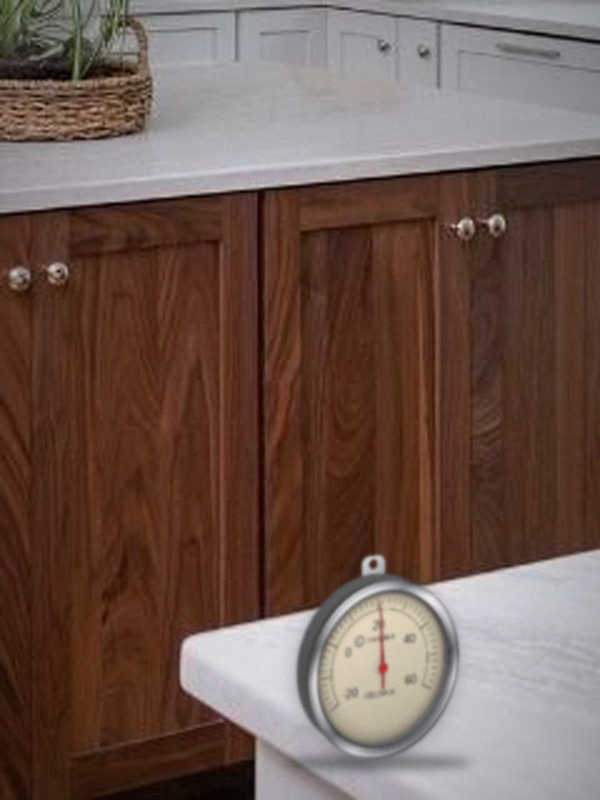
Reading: 20 °C
